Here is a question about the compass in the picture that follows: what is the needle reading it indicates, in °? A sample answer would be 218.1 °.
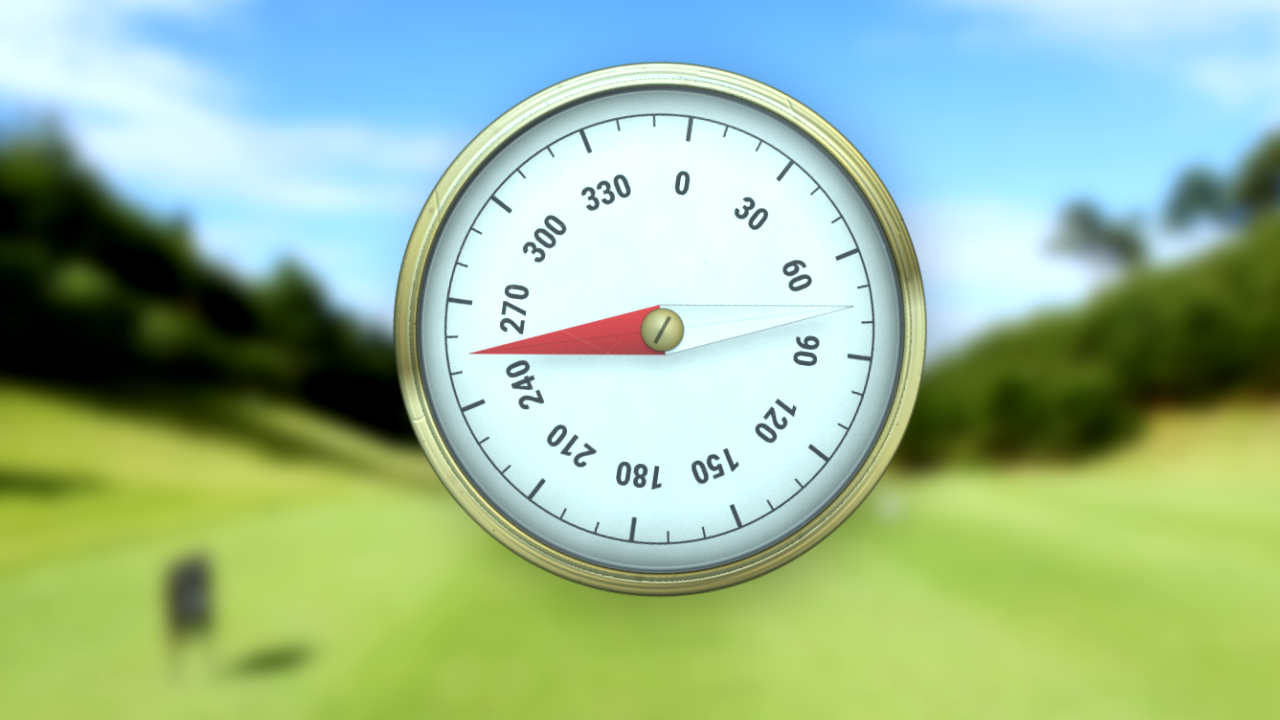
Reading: 255 °
